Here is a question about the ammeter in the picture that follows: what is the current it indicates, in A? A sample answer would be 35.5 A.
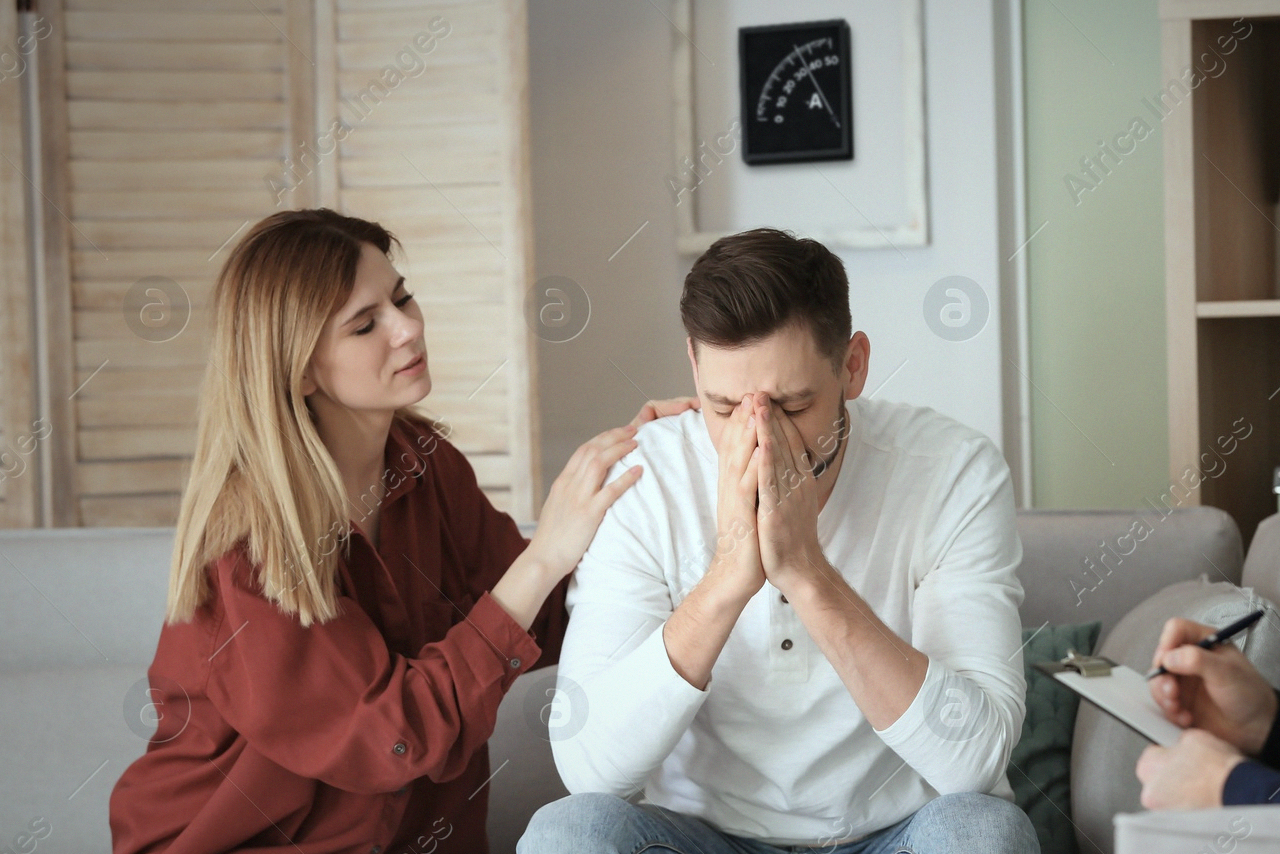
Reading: 35 A
